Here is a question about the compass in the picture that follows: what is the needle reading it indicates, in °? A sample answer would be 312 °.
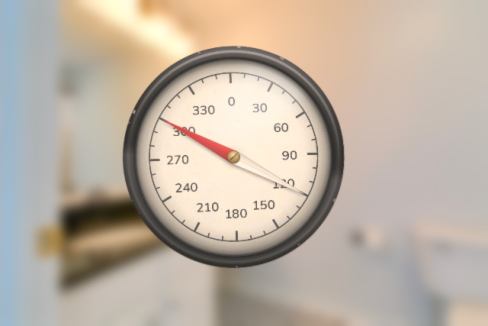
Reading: 300 °
